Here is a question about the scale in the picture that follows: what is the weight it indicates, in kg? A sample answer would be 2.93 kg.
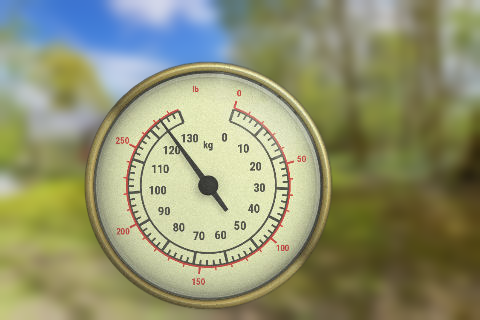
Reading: 124 kg
